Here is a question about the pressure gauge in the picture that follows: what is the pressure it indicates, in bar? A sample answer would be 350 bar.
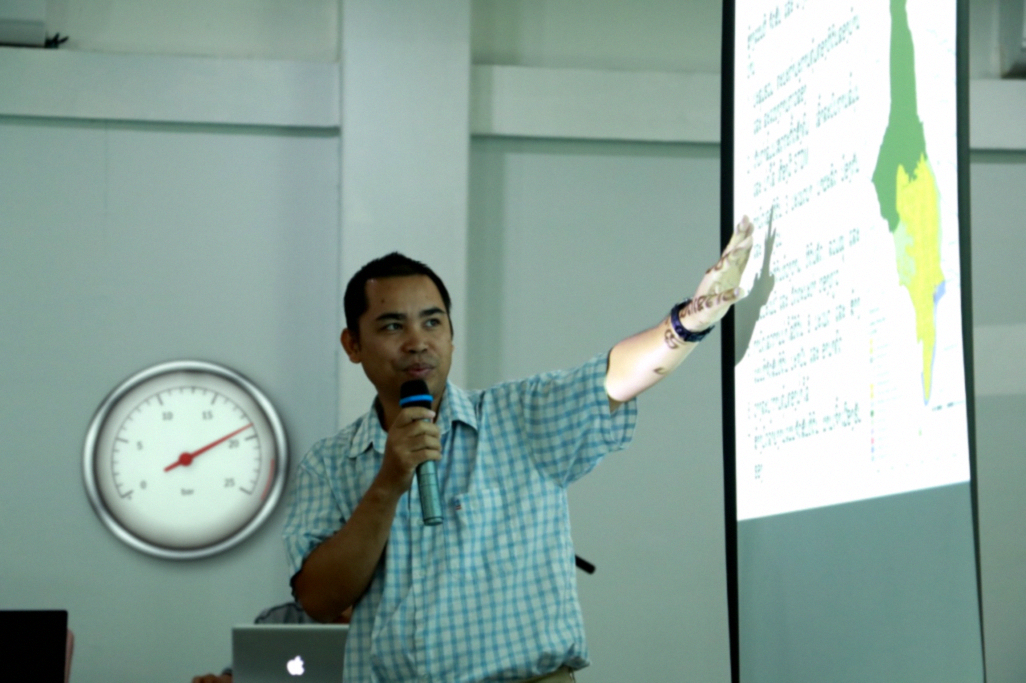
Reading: 19 bar
